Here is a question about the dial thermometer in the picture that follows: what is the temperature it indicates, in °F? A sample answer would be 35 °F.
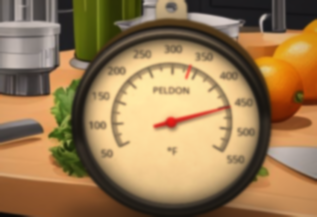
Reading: 450 °F
